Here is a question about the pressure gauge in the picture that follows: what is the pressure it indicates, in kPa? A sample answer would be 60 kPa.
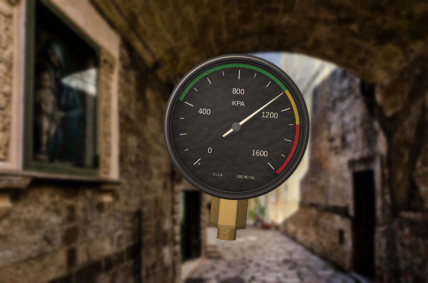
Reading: 1100 kPa
